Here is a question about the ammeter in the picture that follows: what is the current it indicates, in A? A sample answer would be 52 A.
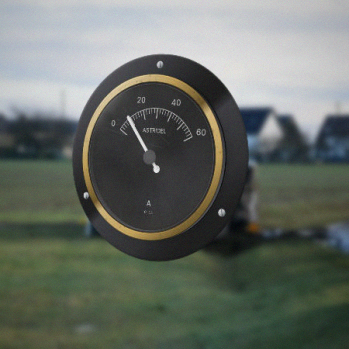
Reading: 10 A
